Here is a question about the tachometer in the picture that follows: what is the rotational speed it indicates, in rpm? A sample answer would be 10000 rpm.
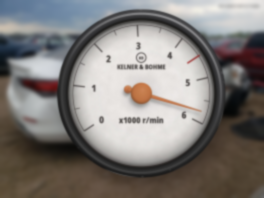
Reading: 5750 rpm
